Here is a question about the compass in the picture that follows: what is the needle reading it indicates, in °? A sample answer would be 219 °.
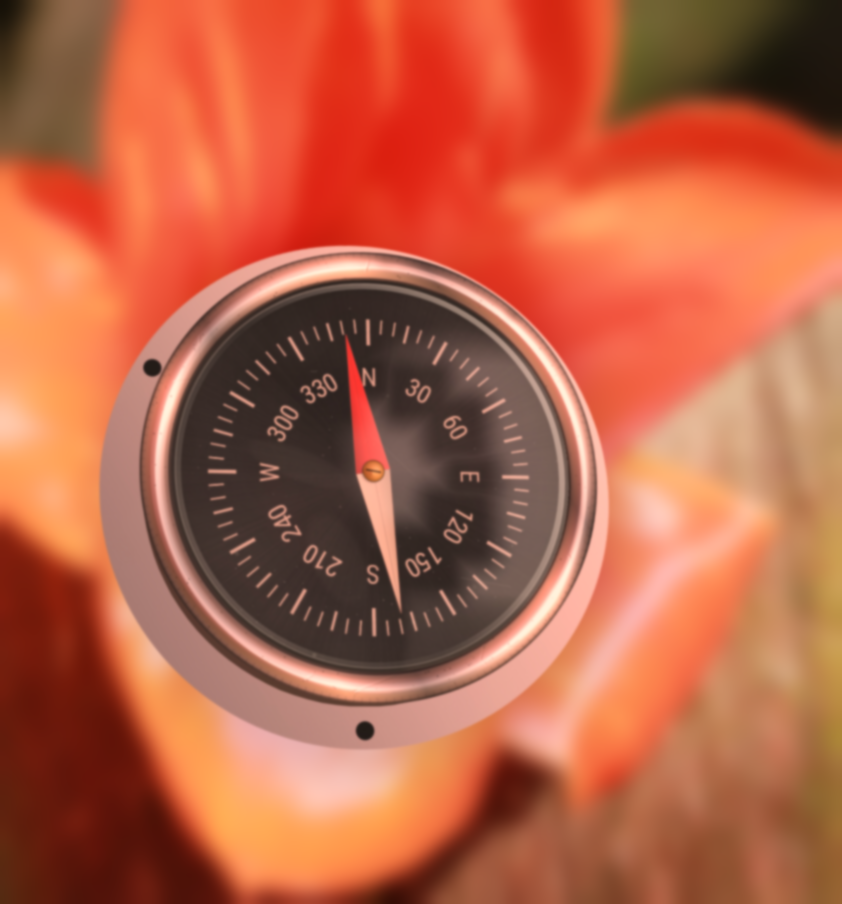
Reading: 350 °
